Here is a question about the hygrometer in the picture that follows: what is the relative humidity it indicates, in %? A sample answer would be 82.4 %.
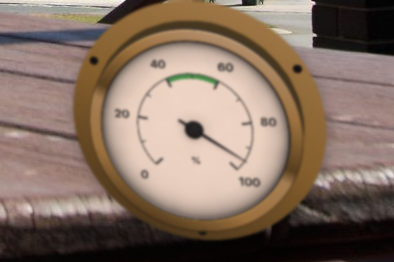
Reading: 95 %
